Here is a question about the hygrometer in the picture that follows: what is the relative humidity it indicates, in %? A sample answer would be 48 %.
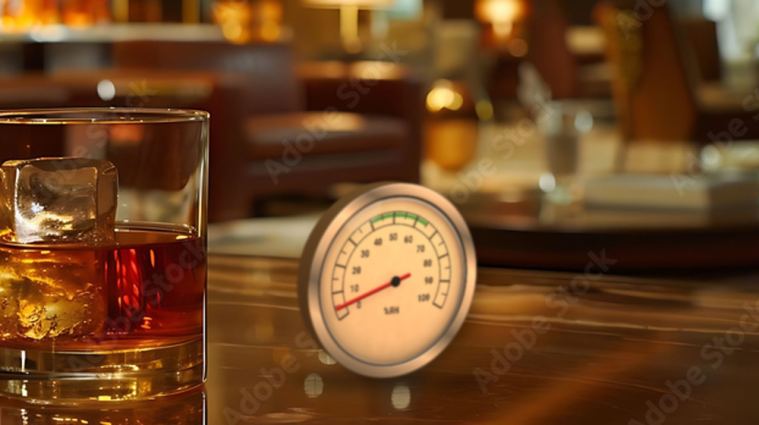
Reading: 5 %
